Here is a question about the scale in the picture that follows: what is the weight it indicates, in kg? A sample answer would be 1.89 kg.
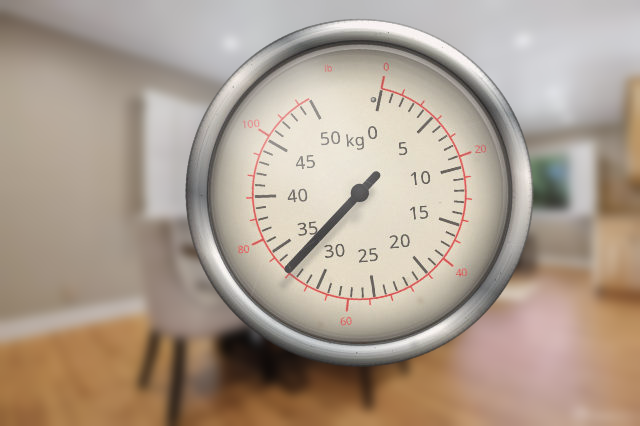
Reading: 33 kg
